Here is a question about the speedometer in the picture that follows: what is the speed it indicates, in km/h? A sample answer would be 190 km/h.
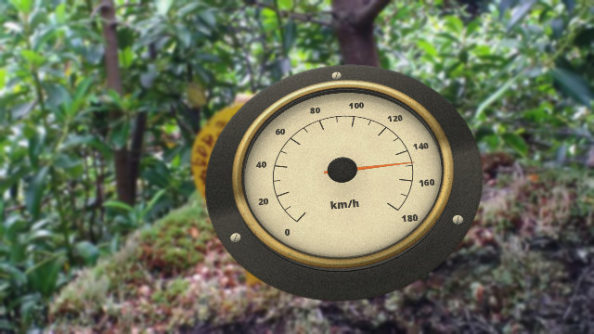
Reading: 150 km/h
